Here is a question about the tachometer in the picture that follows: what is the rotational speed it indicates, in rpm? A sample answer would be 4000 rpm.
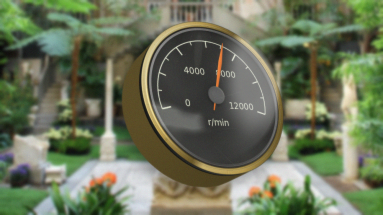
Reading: 7000 rpm
